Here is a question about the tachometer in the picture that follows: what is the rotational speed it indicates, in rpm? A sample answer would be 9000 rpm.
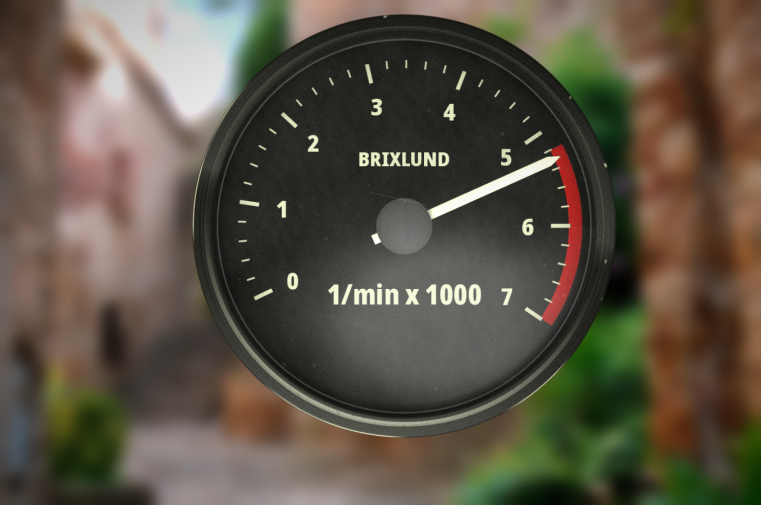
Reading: 5300 rpm
